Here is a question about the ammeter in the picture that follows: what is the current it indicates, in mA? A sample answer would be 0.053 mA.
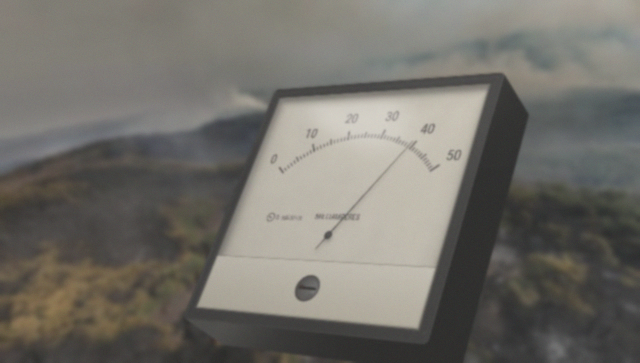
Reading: 40 mA
